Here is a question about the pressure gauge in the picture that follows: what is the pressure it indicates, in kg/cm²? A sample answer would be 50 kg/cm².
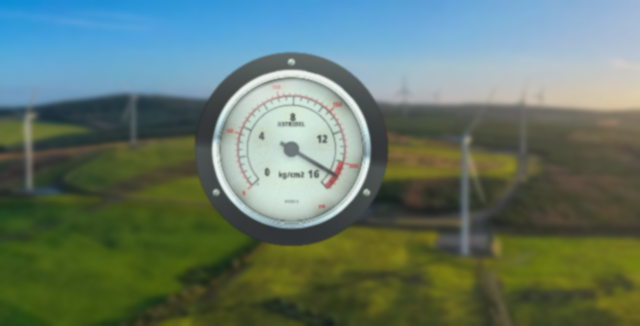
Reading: 15 kg/cm²
